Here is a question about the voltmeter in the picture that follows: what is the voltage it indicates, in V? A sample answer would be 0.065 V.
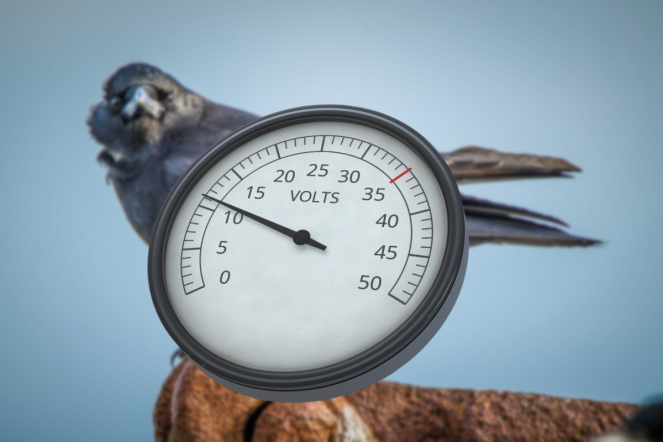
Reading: 11 V
